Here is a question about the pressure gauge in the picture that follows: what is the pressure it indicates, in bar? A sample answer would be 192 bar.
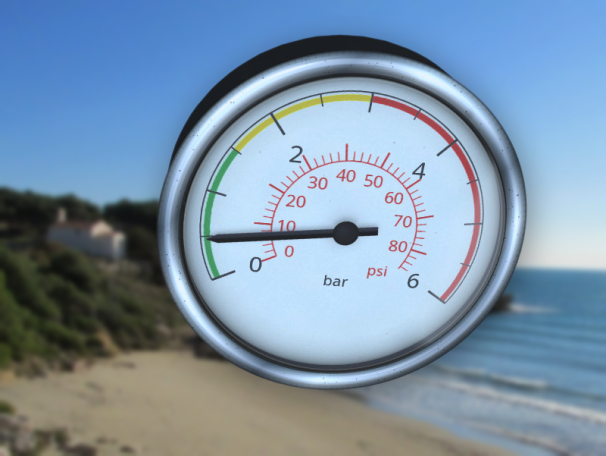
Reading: 0.5 bar
